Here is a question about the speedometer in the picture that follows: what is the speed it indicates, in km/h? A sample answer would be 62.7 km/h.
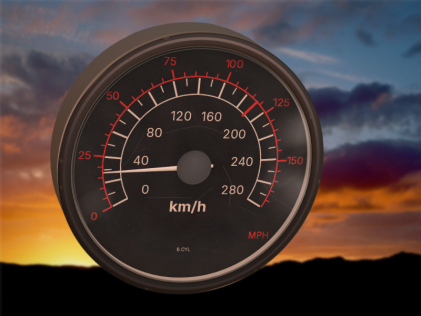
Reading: 30 km/h
